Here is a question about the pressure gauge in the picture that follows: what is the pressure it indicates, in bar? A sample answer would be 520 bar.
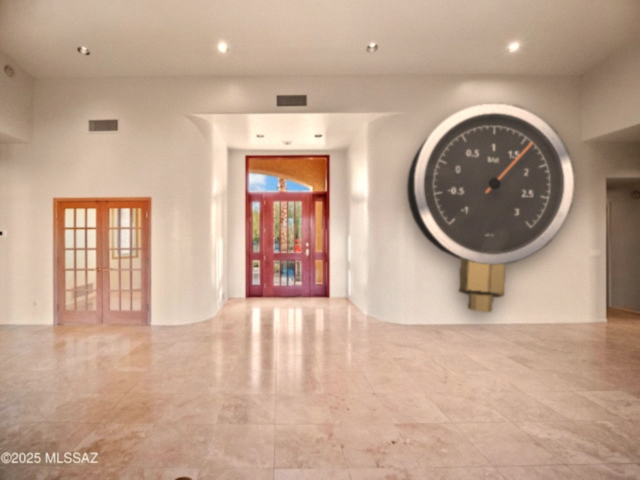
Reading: 1.6 bar
